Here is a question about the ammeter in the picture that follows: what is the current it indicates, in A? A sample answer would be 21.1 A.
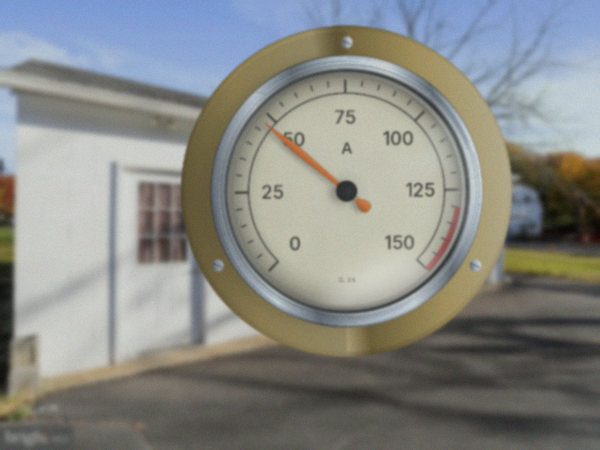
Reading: 47.5 A
